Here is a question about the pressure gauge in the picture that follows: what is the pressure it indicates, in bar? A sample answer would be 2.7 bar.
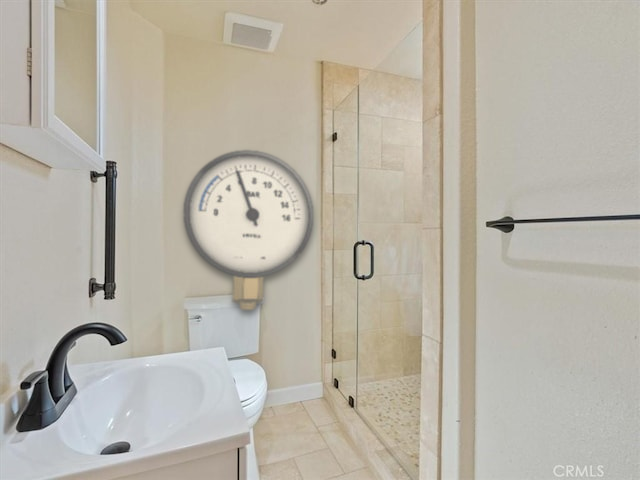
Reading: 6 bar
